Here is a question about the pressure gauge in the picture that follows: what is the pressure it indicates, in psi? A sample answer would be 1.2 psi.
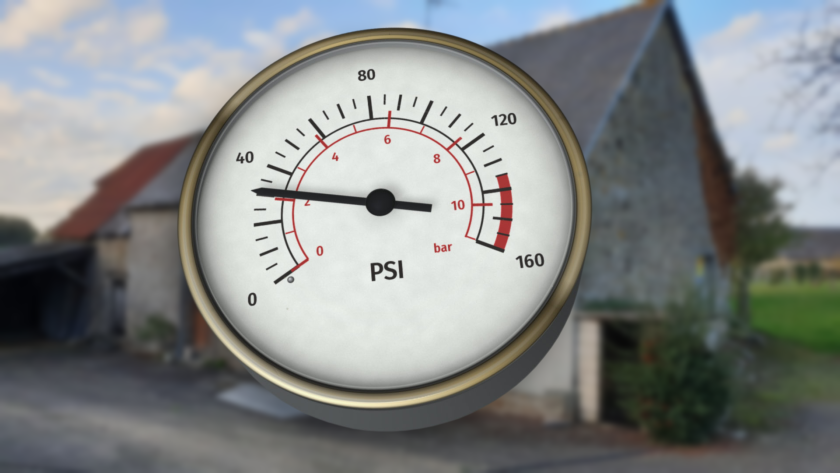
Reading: 30 psi
